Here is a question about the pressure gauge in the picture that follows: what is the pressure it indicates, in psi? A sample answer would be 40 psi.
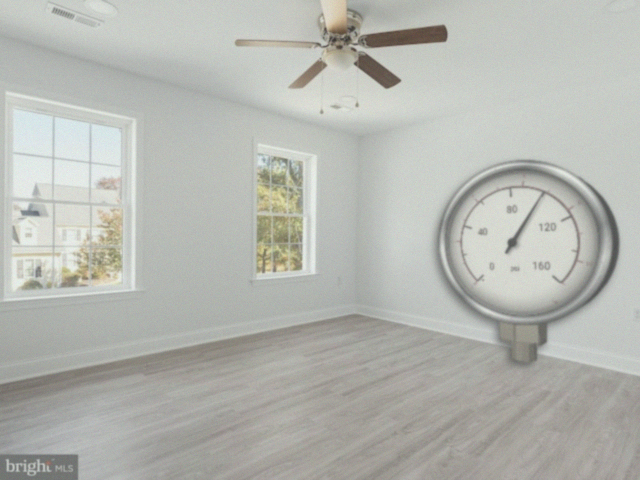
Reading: 100 psi
